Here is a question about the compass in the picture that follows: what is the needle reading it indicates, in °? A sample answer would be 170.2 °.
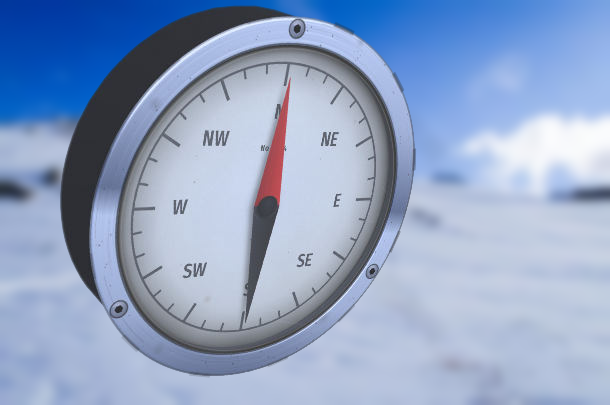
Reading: 0 °
